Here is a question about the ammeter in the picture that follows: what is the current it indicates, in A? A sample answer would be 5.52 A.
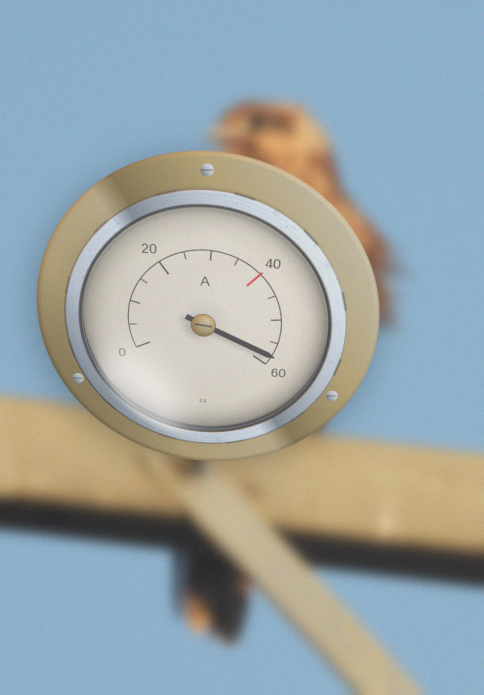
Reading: 57.5 A
